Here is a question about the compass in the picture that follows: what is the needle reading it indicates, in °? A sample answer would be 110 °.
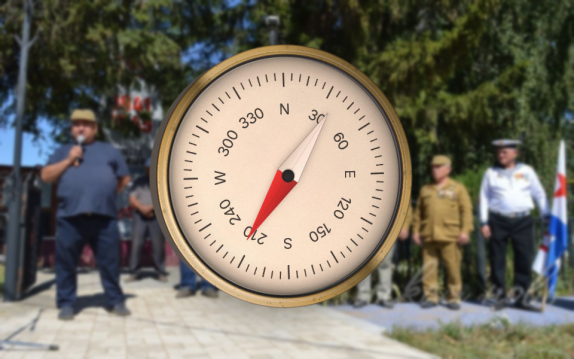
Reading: 215 °
